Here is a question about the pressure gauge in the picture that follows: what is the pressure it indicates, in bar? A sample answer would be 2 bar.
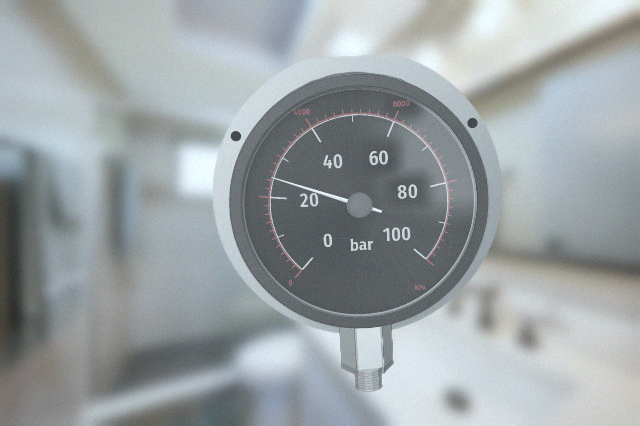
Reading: 25 bar
